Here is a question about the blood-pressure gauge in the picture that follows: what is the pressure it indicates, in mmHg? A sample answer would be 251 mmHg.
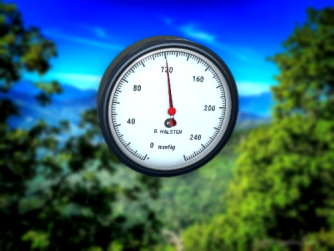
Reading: 120 mmHg
